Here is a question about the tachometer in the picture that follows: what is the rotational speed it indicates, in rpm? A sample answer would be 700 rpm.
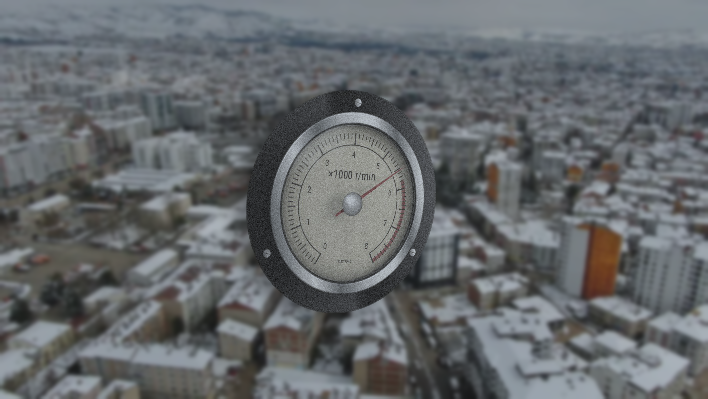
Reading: 5500 rpm
